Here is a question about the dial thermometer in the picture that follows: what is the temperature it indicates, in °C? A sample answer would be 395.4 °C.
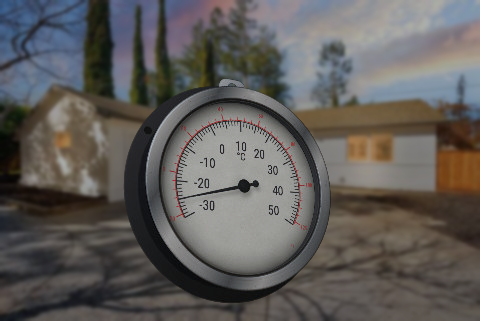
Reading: -25 °C
